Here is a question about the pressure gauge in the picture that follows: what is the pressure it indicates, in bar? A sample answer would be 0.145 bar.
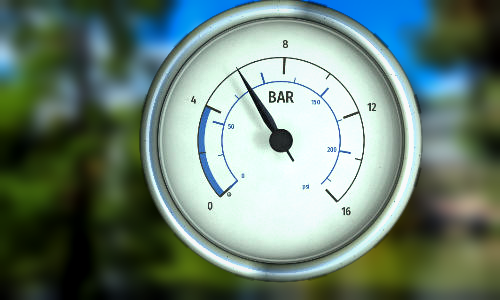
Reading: 6 bar
